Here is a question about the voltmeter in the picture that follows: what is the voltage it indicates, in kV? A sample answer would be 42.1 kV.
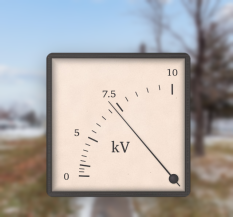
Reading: 7.25 kV
